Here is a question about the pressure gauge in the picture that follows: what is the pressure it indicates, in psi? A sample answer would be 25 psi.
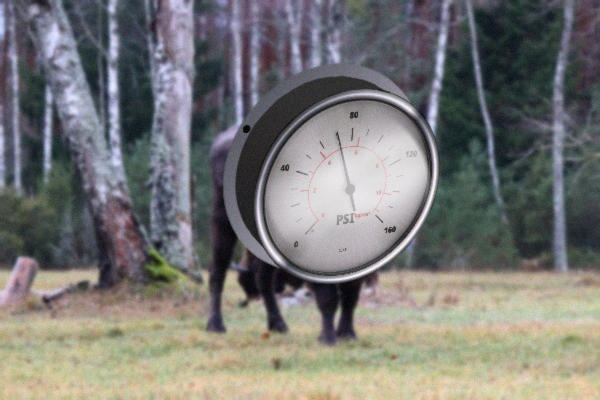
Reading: 70 psi
